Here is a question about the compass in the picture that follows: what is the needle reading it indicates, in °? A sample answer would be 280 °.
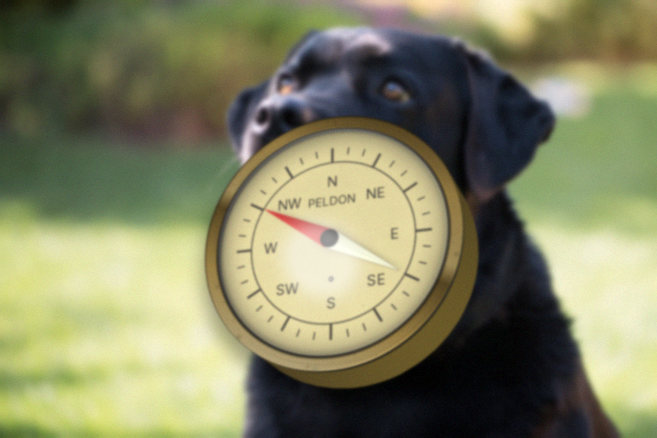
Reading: 300 °
